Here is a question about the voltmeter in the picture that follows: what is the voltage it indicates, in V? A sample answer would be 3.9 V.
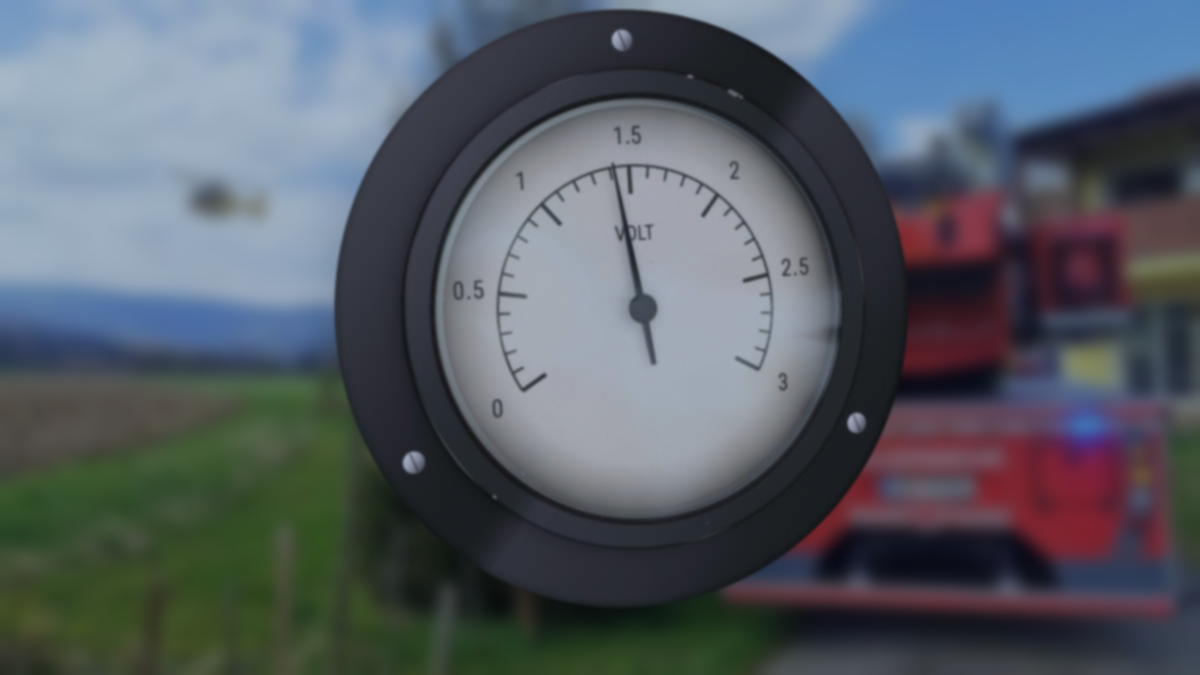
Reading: 1.4 V
